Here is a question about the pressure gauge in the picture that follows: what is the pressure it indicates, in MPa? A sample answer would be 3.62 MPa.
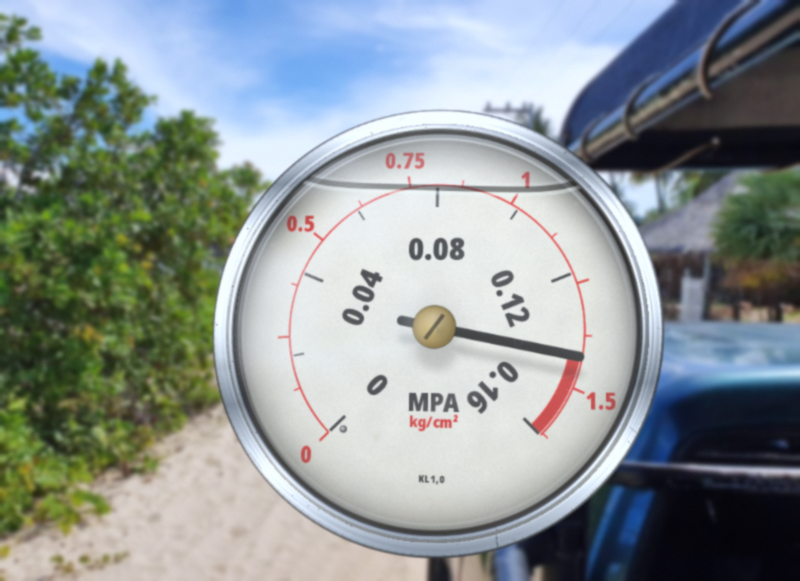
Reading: 0.14 MPa
